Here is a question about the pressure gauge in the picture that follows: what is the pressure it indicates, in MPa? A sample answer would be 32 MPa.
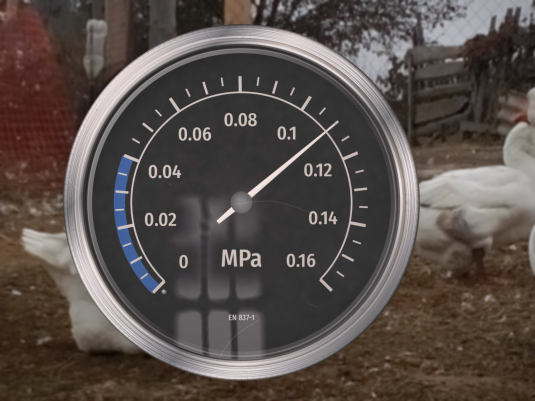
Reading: 0.11 MPa
